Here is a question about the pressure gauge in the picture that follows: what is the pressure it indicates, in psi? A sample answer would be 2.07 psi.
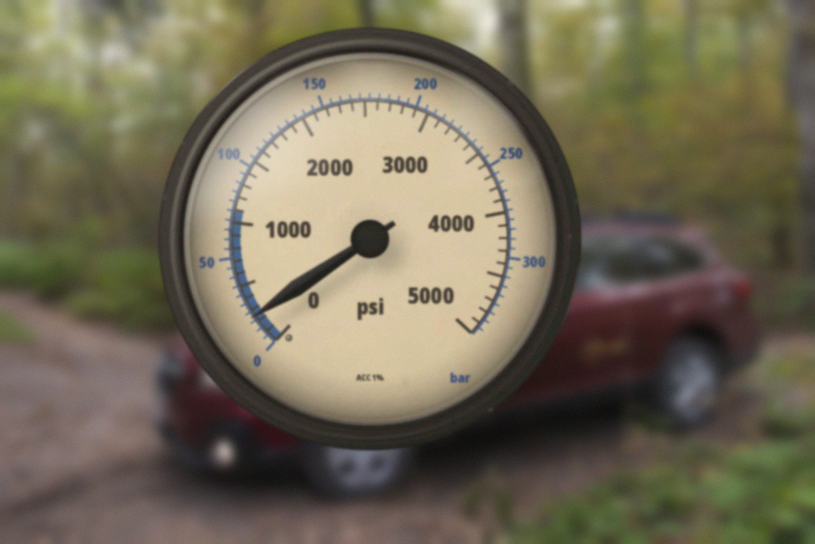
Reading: 250 psi
